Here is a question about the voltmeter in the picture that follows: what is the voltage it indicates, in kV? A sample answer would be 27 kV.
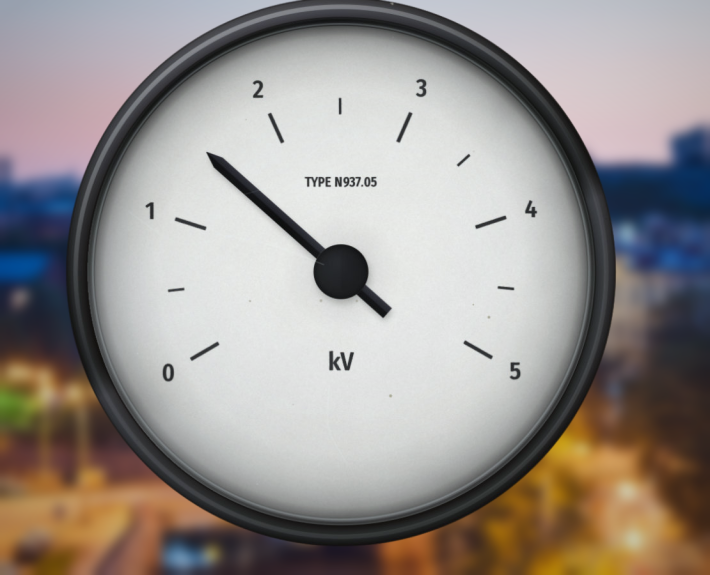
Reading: 1.5 kV
